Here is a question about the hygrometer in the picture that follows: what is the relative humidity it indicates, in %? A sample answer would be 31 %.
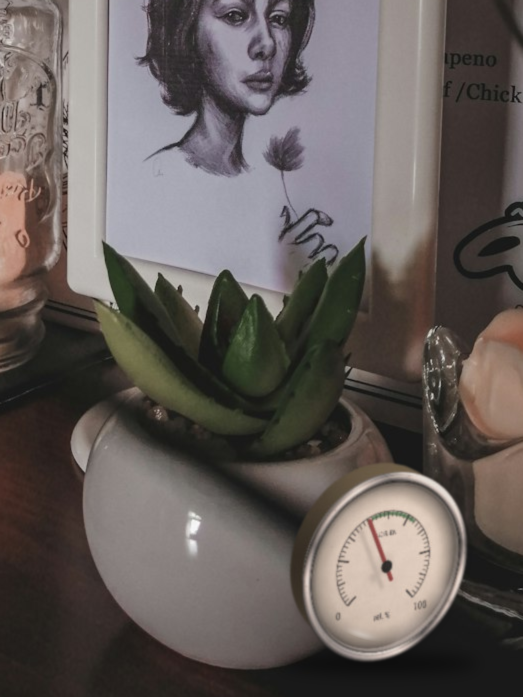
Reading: 40 %
